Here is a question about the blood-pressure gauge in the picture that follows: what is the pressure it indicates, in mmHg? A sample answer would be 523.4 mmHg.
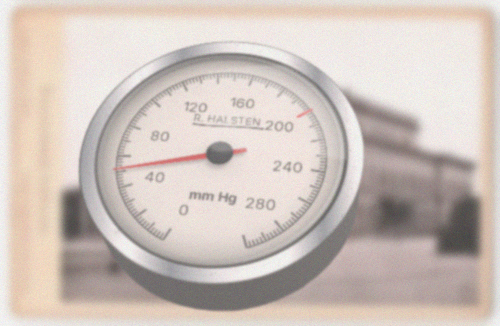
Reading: 50 mmHg
